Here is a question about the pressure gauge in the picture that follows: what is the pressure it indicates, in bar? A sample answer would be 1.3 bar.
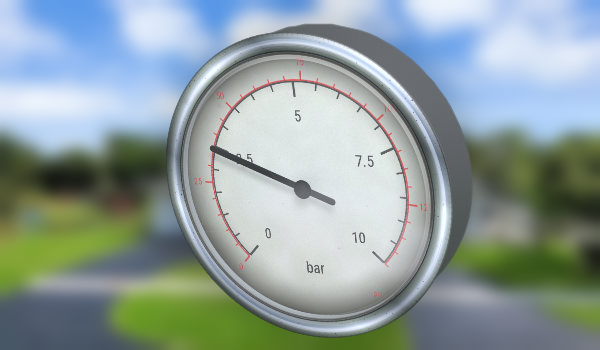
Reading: 2.5 bar
